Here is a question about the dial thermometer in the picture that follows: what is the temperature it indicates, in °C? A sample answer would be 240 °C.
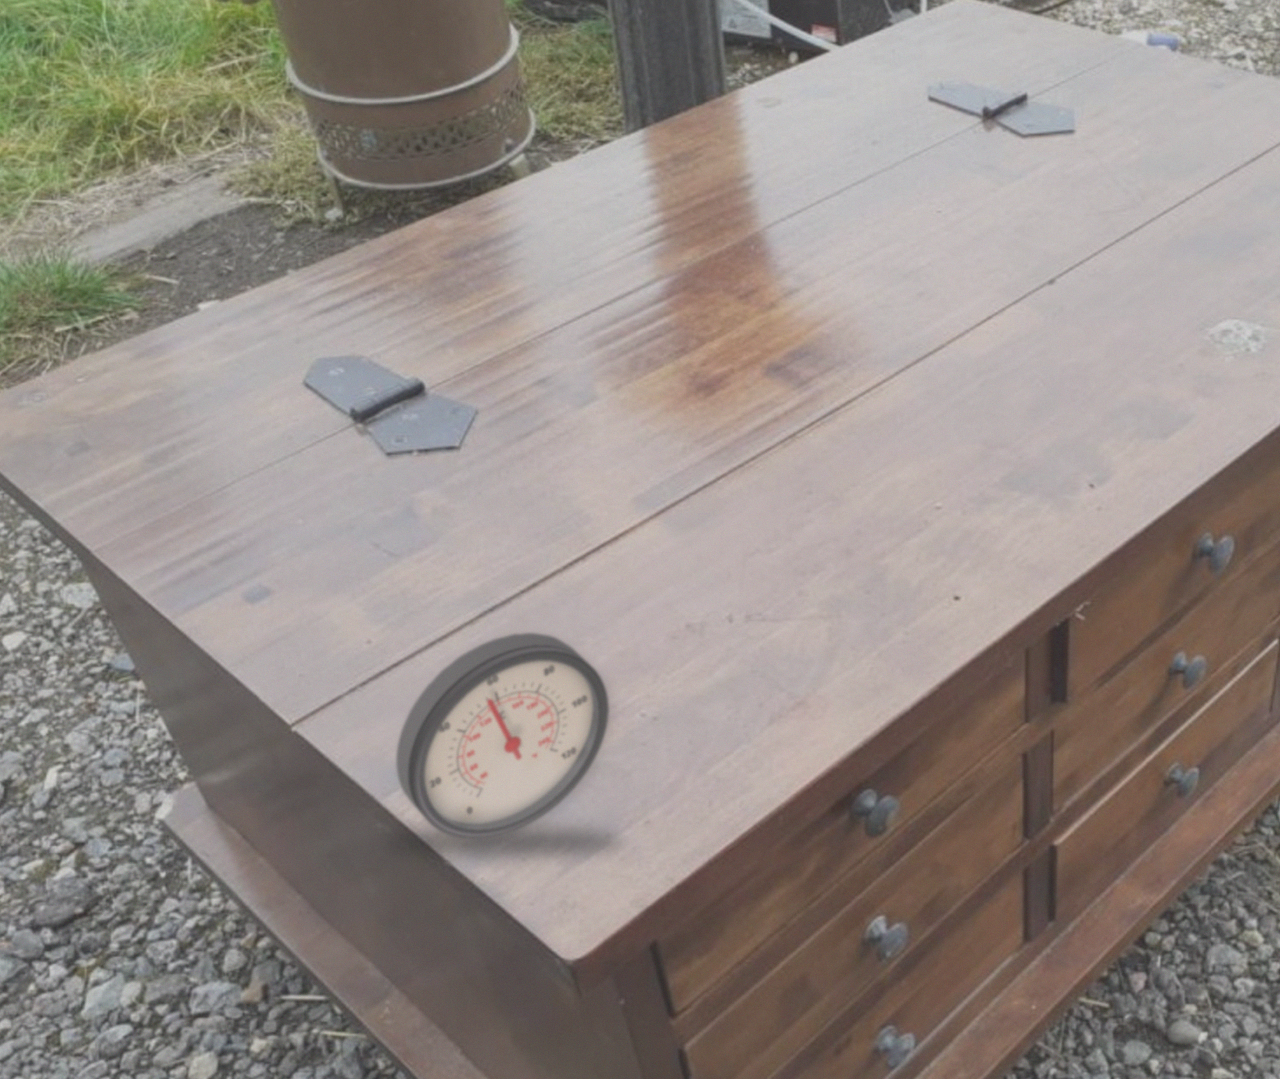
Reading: 56 °C
